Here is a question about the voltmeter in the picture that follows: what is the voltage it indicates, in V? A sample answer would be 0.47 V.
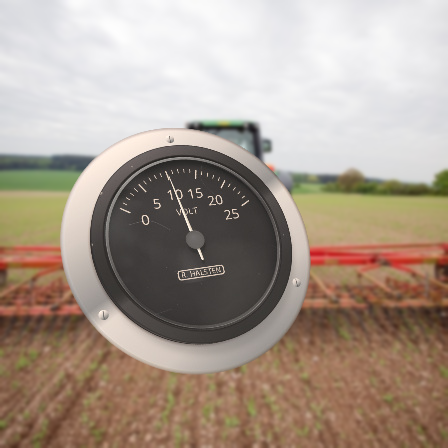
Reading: 10 V
